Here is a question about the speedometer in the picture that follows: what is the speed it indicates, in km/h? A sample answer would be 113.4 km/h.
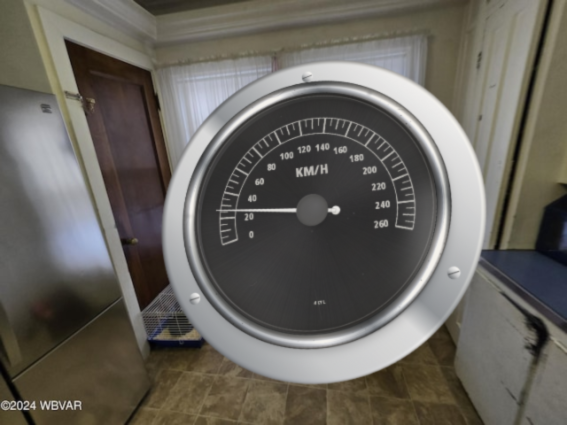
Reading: 25 km/h
